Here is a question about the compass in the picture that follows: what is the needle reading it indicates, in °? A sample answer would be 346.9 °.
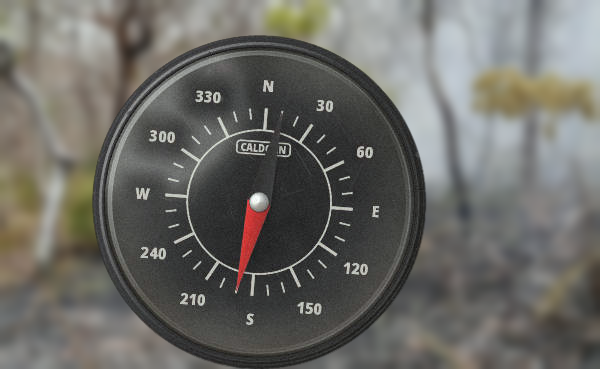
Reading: 190 °
